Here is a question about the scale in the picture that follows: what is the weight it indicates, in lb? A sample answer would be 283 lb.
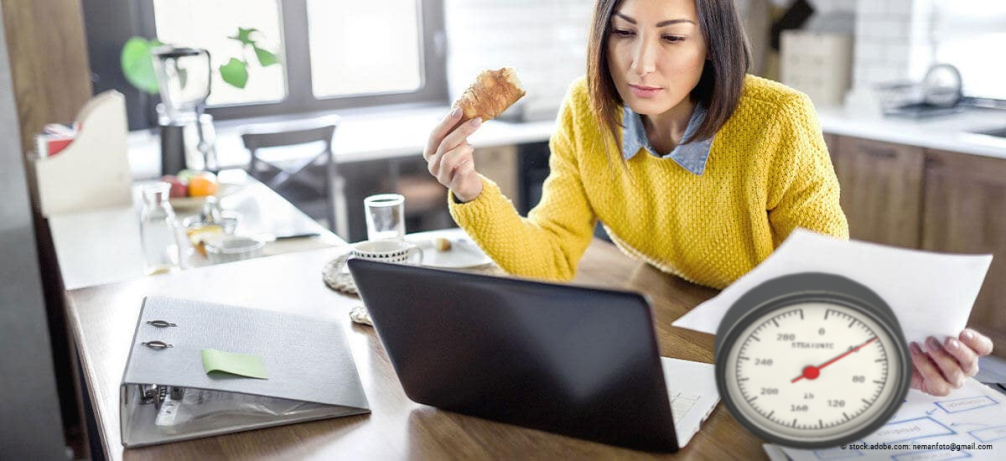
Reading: 40 lb
